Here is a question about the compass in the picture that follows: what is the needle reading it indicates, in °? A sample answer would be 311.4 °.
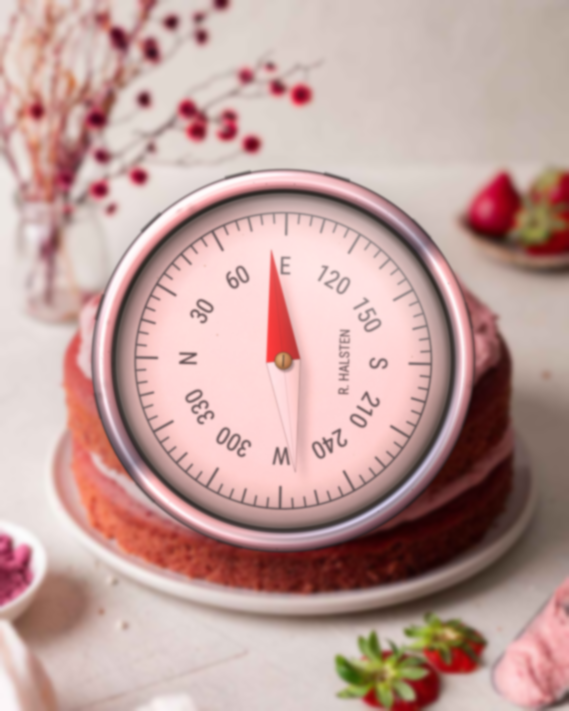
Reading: 82.5 °
